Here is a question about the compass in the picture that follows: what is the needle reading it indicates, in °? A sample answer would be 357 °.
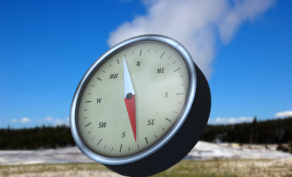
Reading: 160 °
